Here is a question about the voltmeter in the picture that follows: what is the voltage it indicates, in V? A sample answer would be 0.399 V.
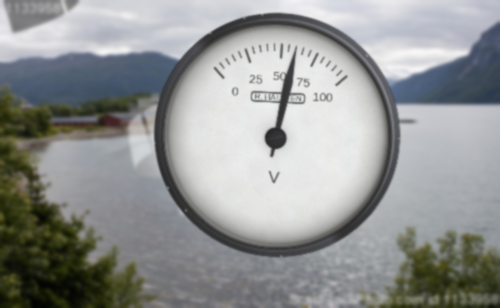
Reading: 60 V
